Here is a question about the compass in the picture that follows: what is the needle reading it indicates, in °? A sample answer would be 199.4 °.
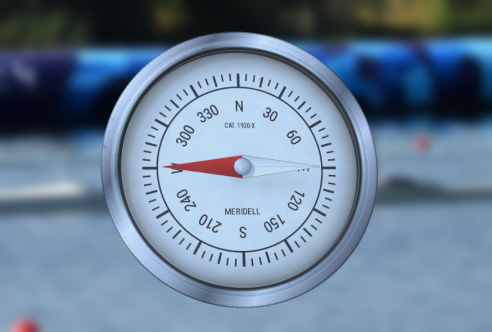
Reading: 270 °
